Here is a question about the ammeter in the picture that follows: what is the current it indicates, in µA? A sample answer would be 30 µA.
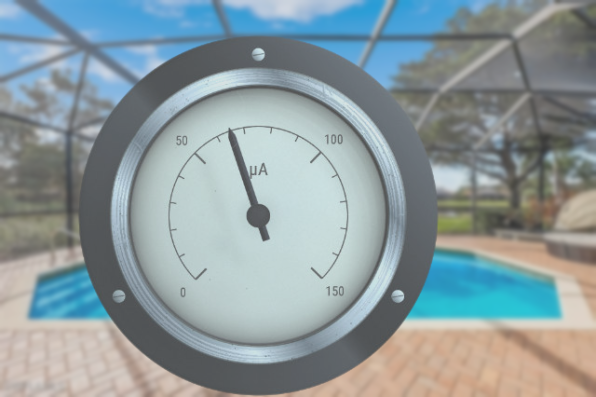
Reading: 65 µA
